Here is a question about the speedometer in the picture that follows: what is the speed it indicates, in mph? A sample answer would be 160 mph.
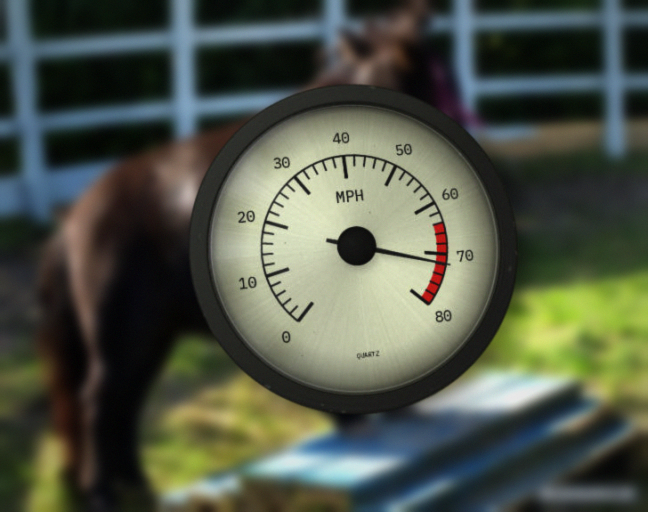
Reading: 72 mph
